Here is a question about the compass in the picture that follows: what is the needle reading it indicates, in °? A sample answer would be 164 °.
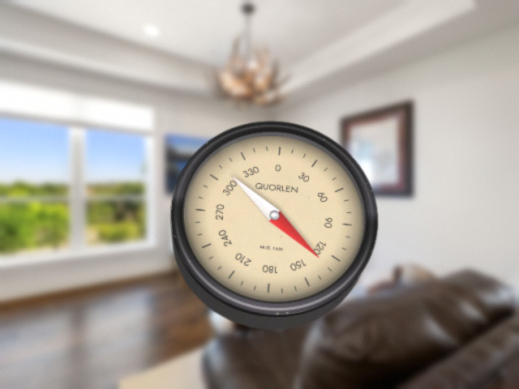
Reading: 130 °
